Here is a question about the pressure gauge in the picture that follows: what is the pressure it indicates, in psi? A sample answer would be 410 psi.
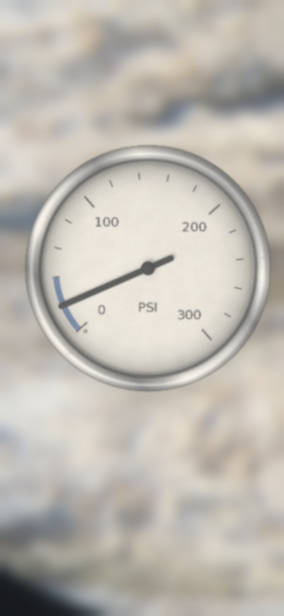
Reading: 20 psi
